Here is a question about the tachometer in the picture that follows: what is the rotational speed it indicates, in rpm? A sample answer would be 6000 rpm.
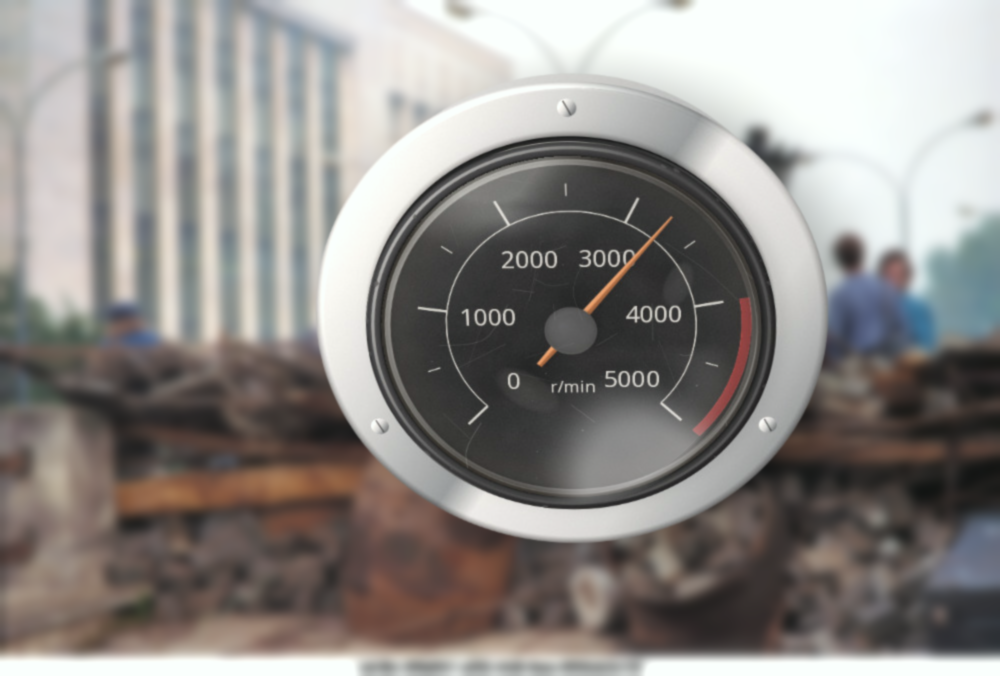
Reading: 3250 rpm
